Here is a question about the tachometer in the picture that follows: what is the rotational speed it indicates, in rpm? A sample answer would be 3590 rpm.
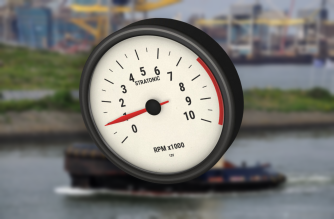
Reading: 1000 rpm
